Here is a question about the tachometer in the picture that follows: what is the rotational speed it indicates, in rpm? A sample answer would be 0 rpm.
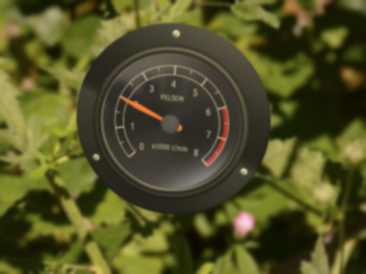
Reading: 2000 rpm
